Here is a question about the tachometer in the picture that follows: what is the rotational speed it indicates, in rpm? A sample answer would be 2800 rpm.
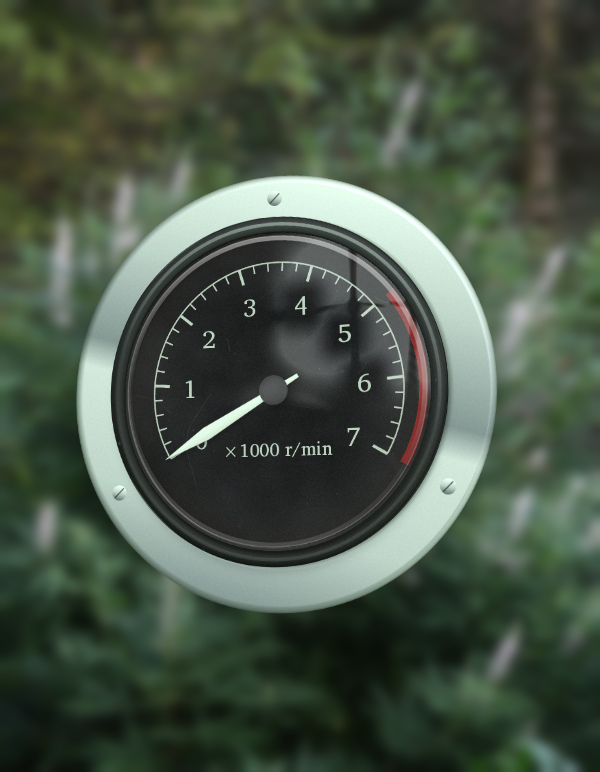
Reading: 0 rpm
